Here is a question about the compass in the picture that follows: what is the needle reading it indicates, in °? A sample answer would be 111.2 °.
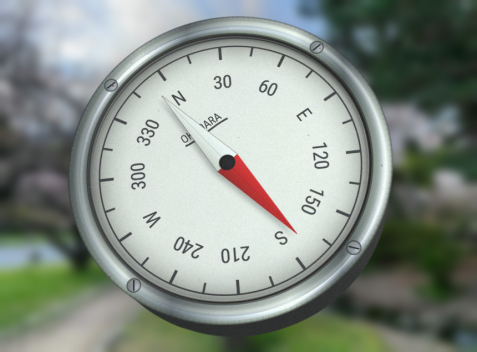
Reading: 172.5 °
